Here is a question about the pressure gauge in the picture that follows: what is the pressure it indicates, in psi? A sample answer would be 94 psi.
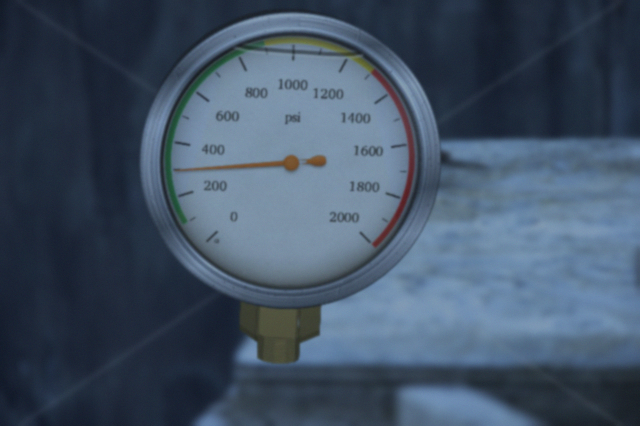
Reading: 300 psi
